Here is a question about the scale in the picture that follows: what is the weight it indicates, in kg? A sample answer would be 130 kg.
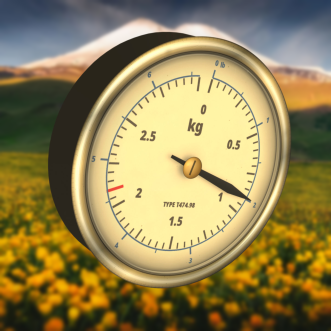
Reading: 0.9 kg
